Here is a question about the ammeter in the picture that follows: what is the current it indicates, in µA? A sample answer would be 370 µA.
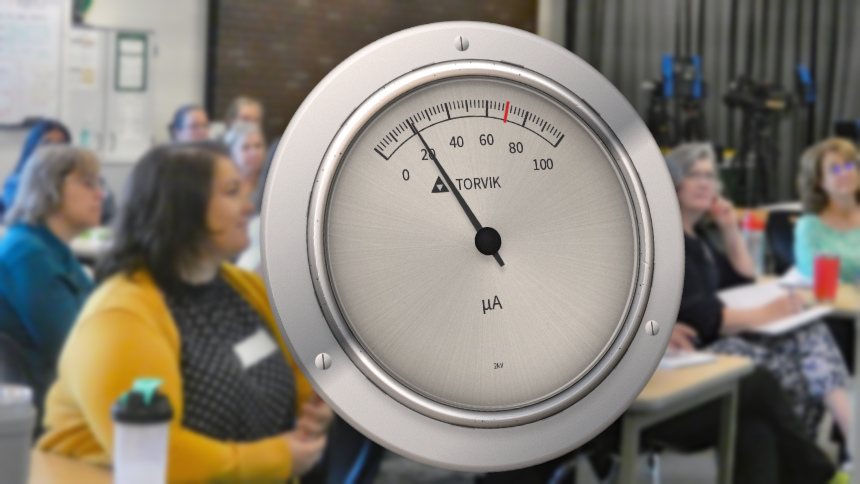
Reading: 20 µA
